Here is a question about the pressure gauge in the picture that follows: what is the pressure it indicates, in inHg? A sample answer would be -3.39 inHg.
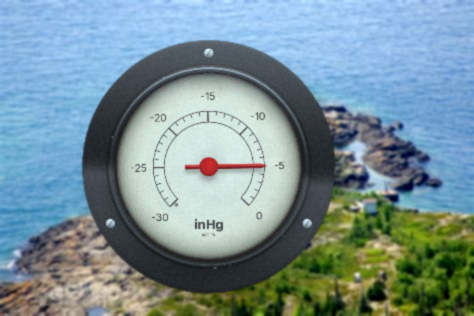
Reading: -5 inHg
